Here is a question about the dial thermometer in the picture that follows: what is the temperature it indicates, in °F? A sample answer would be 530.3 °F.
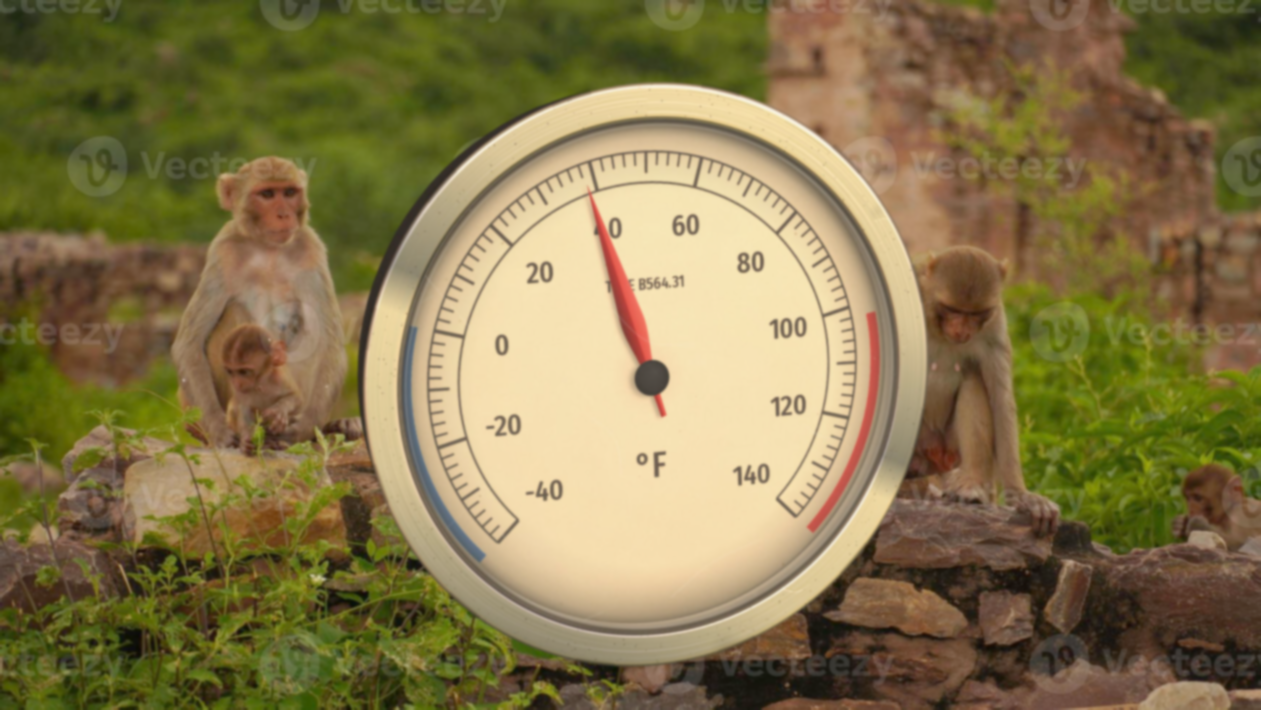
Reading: 38 °F
